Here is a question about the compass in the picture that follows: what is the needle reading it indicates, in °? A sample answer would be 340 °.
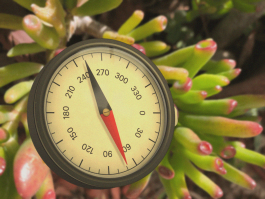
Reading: 70 °
